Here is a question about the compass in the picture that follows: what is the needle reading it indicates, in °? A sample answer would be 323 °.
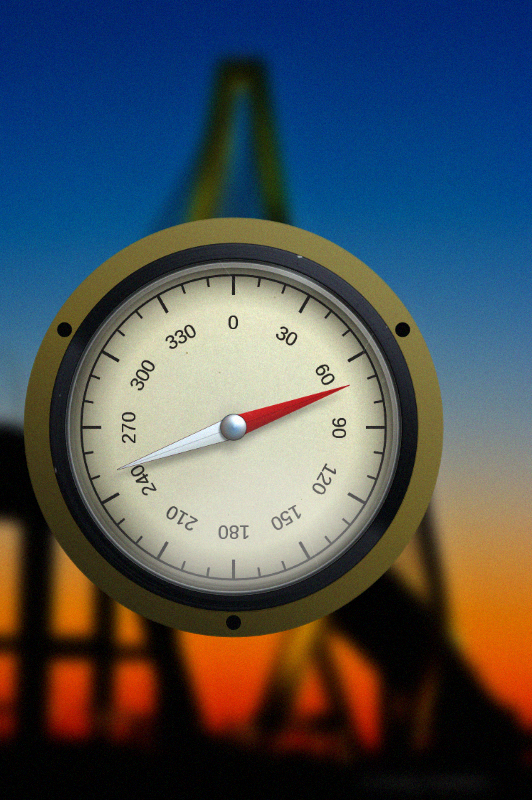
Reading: 70 °
